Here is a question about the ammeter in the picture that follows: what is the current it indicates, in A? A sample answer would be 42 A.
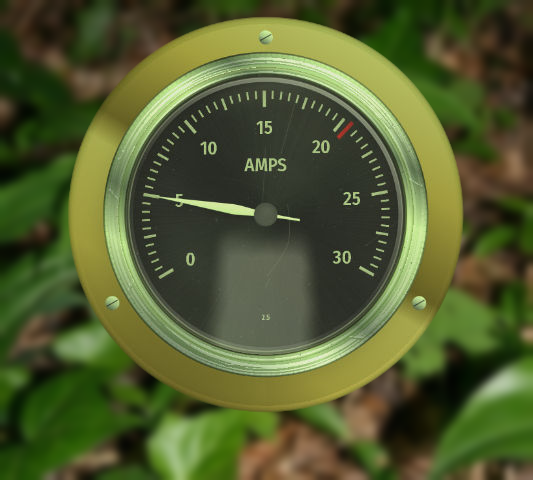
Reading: 5 A
